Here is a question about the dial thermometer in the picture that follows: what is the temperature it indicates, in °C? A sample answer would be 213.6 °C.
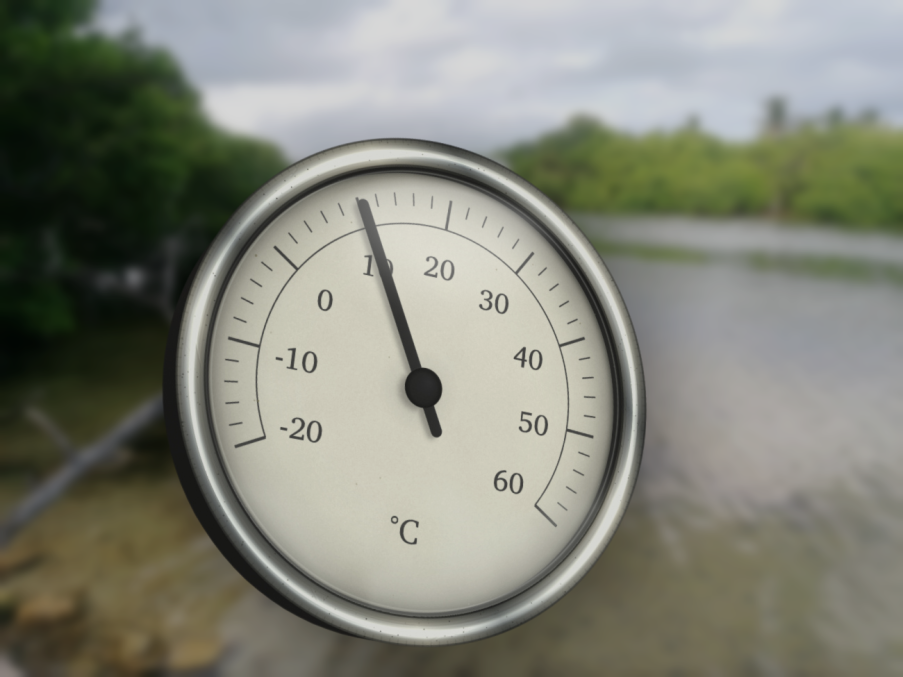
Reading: 10 °C
